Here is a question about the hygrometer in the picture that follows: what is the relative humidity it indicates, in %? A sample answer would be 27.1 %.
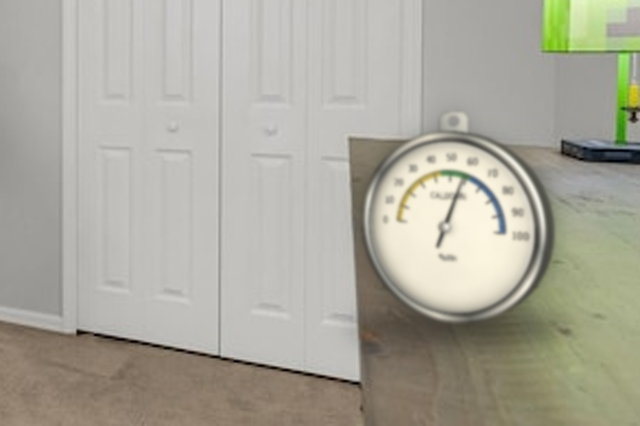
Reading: 60 %
